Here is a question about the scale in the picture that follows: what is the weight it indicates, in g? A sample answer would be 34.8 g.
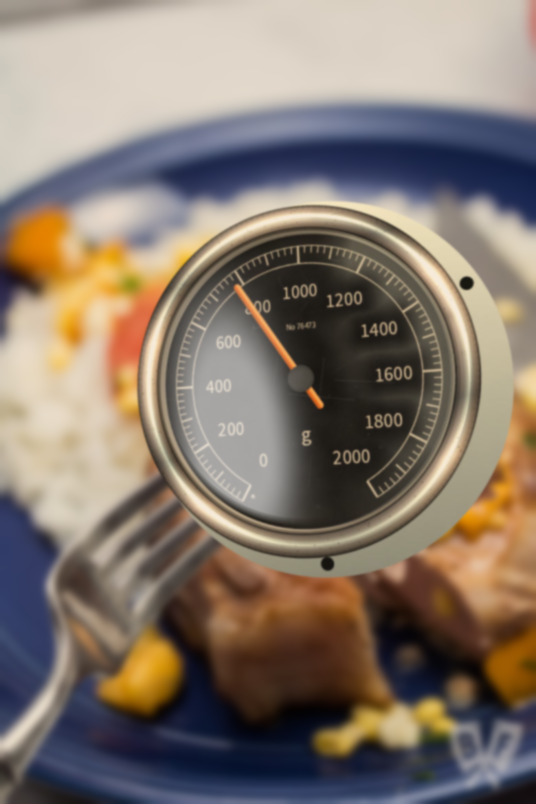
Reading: 780 g
